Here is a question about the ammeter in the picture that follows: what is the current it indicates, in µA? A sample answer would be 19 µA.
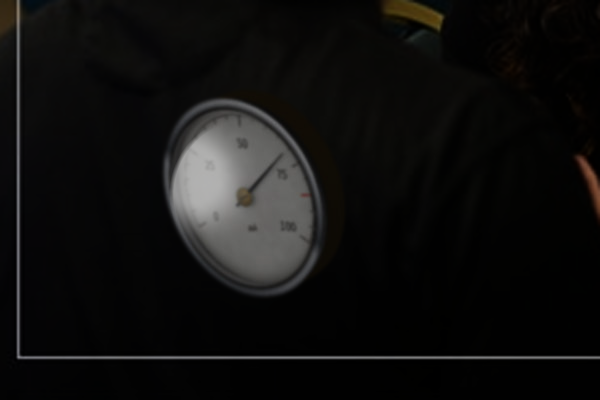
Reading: 70 µA
